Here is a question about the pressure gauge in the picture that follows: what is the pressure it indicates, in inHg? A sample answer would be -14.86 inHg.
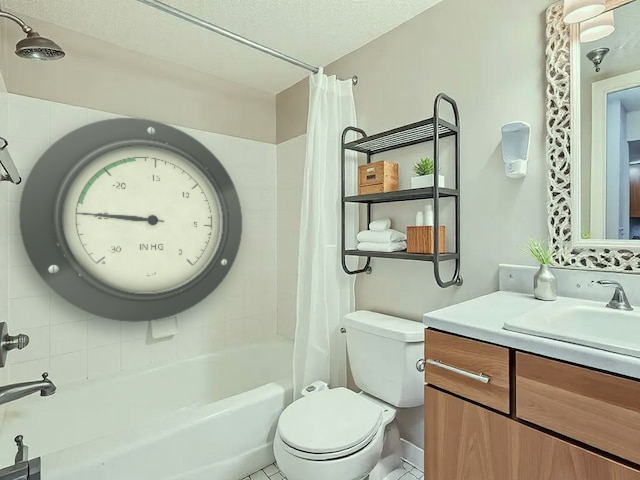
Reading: -25 inHg
